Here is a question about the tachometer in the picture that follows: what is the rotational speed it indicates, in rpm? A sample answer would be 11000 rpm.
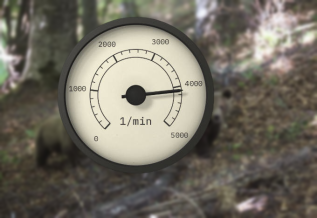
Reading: 4100 rpm
